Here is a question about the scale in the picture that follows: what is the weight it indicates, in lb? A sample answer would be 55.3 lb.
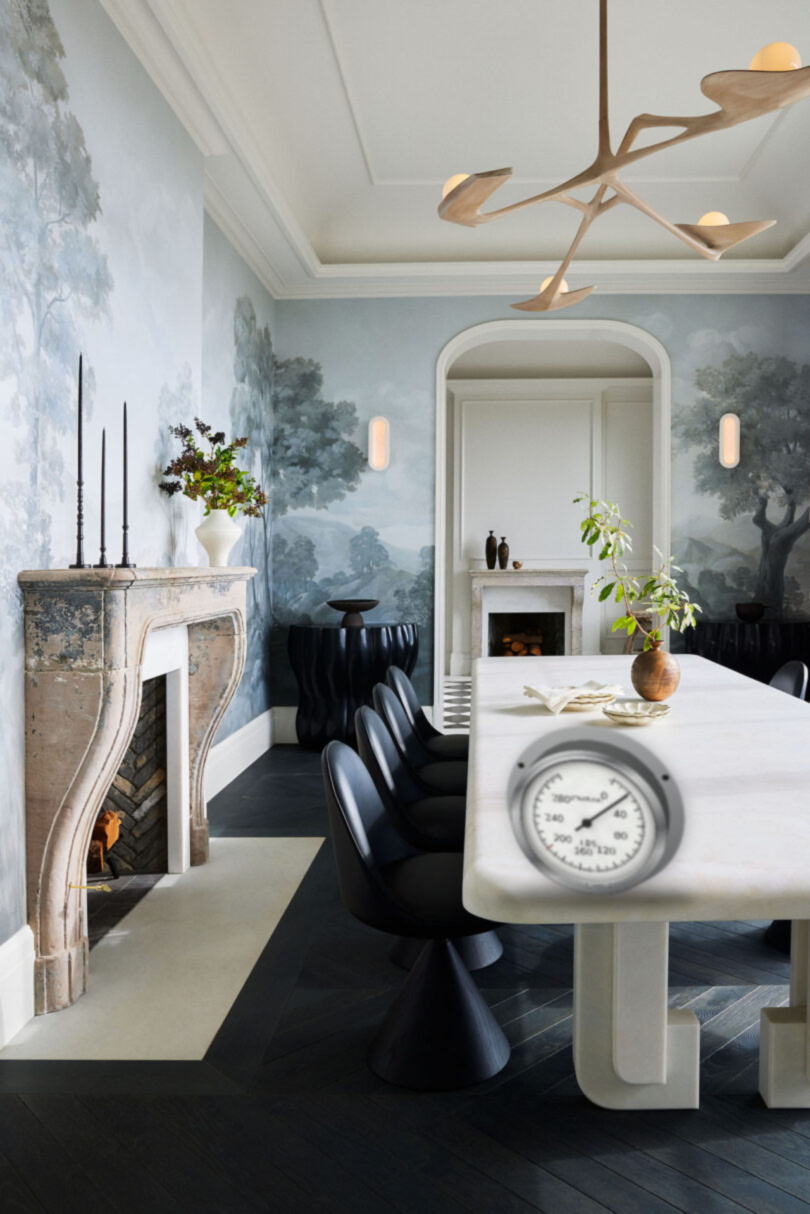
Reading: 20 lb
